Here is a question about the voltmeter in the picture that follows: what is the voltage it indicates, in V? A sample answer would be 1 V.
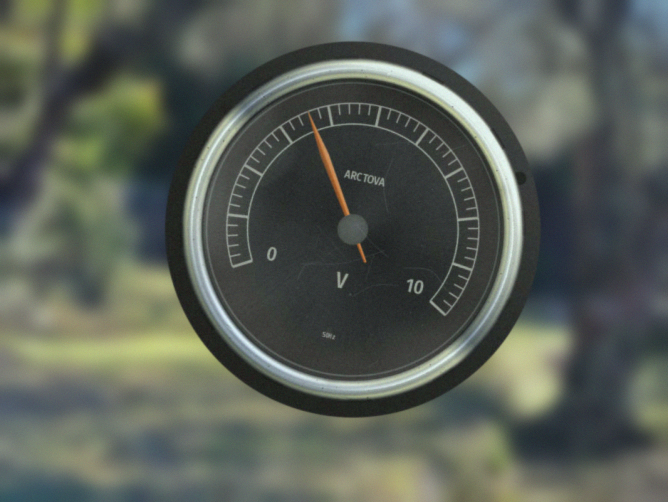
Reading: 3.6 V
